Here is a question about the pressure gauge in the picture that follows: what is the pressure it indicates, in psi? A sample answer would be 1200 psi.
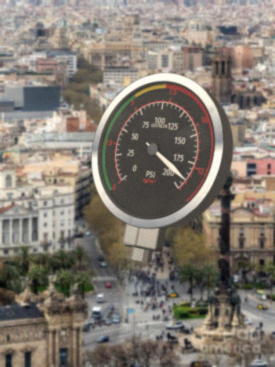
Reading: 190 psi
